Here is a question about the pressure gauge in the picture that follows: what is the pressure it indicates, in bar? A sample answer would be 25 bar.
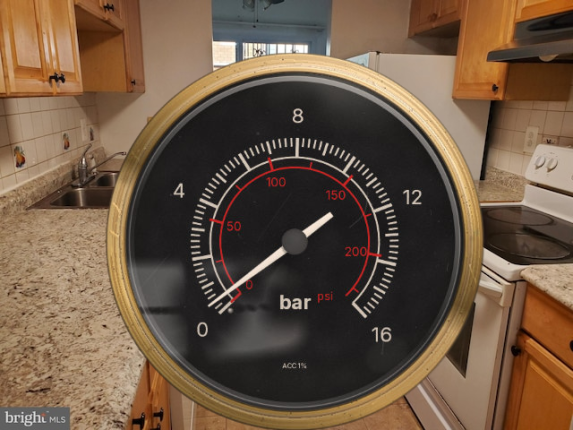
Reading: 0.4 bar
